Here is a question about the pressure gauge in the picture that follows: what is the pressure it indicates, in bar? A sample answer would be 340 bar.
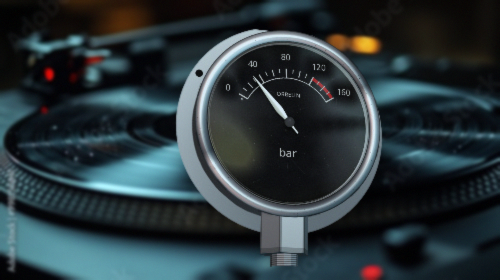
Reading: 30 bar
